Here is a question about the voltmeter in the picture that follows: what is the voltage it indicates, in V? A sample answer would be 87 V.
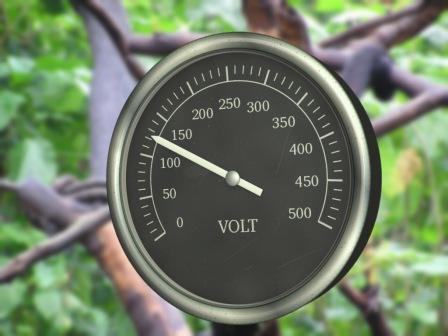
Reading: 125 V
